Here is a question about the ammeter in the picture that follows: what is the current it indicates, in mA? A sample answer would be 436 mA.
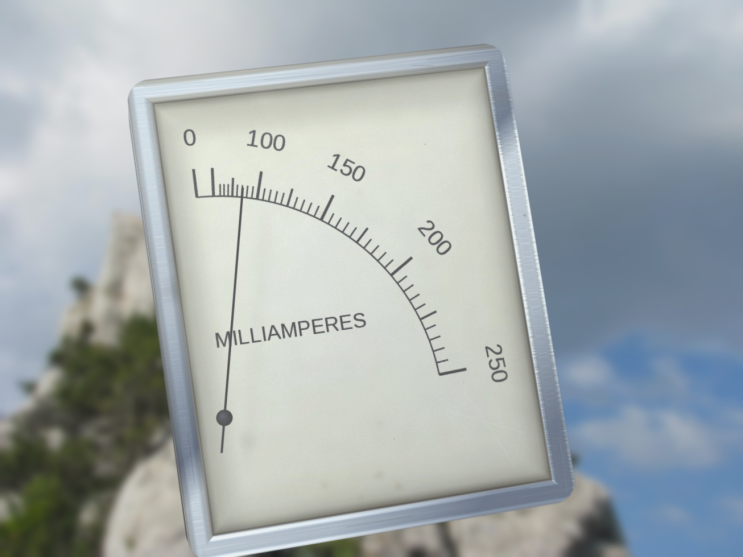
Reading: 85 mA
